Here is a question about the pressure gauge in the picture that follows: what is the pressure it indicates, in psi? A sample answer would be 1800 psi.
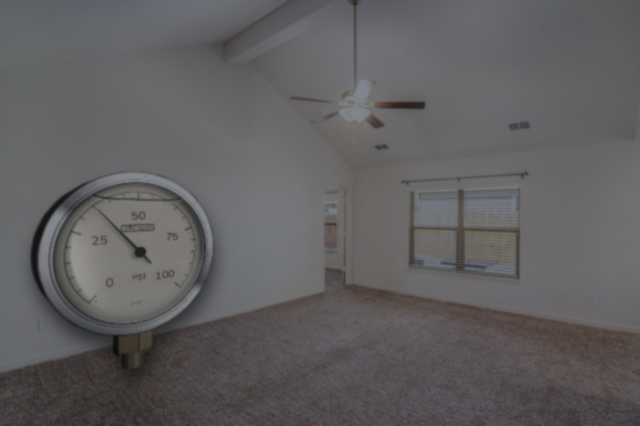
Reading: 35 psi
